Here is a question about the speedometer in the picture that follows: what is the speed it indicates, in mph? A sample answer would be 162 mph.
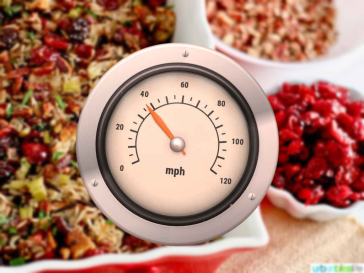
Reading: 37.5 mph
